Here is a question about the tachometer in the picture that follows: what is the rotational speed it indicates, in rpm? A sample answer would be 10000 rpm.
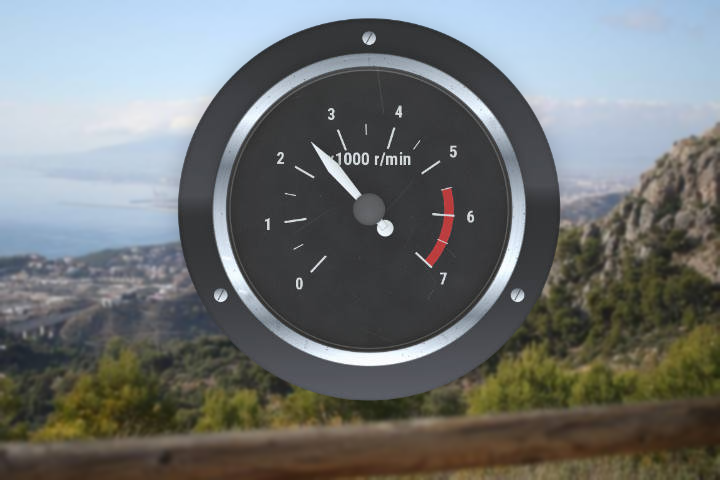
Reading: 2500 rpm
